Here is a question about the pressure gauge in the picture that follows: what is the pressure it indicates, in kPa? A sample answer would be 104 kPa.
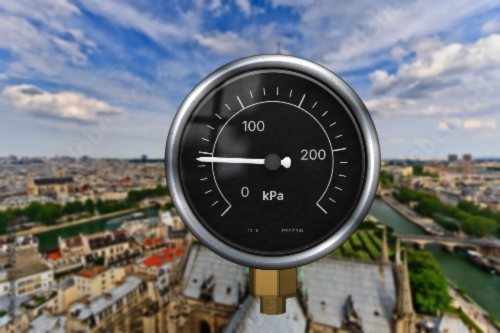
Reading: 45 kPa
